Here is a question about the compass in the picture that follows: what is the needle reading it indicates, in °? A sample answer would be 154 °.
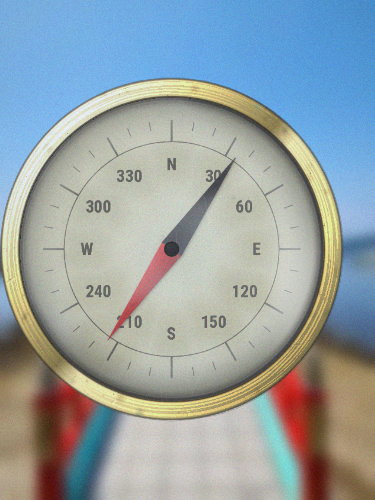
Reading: 215 °
